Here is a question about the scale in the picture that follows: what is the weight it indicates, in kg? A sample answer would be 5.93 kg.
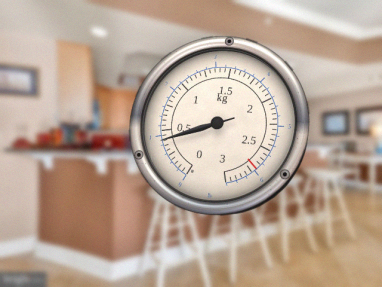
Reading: 0.4 kg
